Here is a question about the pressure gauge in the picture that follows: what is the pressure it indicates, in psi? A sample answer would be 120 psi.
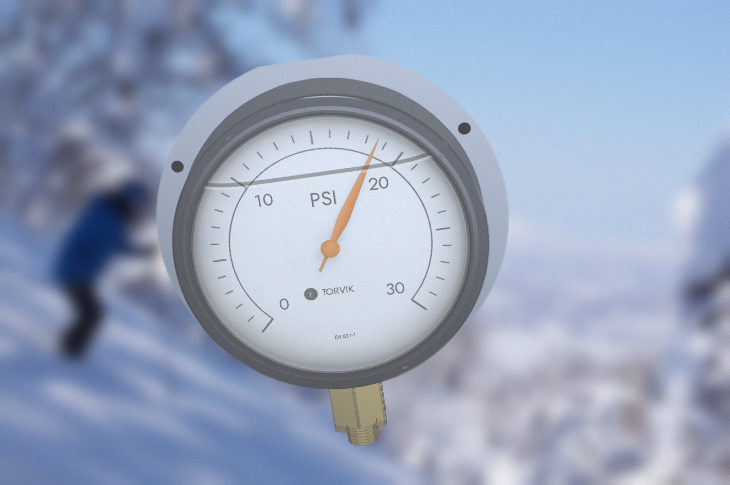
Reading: 18.5 psi
